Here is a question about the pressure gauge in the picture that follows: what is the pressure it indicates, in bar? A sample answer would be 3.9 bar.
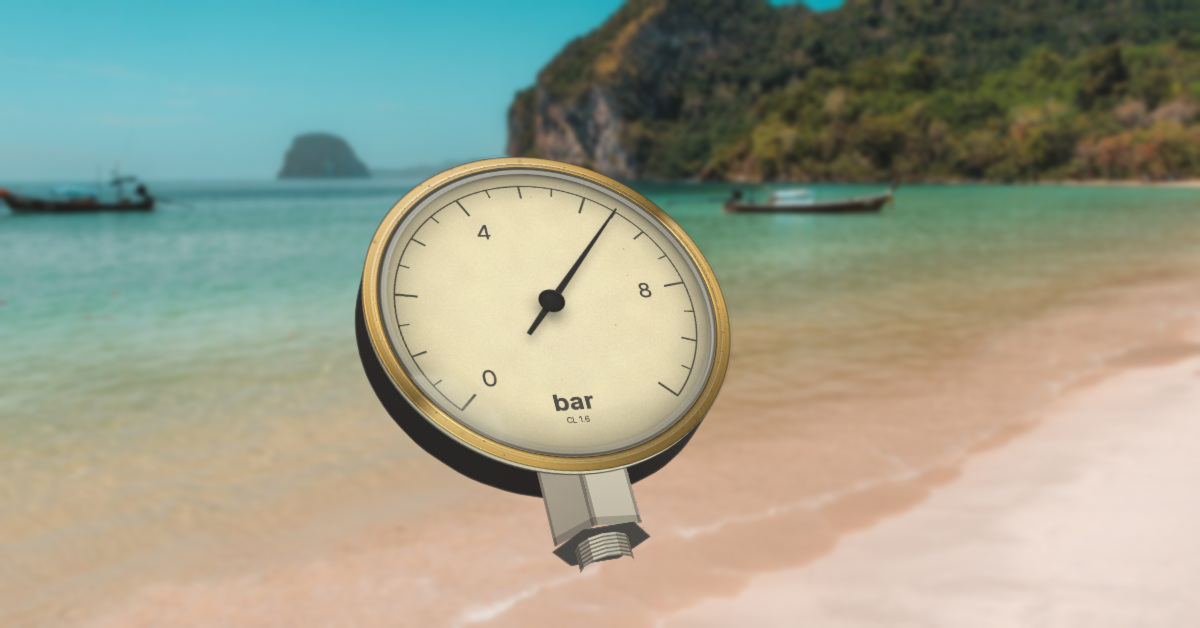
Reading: 6.5 bar
